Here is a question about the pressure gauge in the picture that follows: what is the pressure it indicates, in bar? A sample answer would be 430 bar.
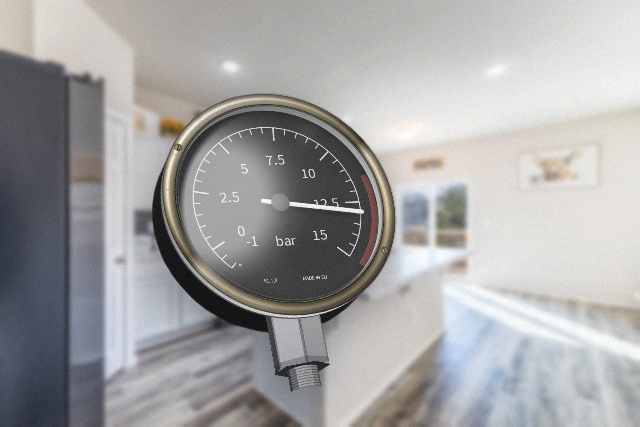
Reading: 13 bar
